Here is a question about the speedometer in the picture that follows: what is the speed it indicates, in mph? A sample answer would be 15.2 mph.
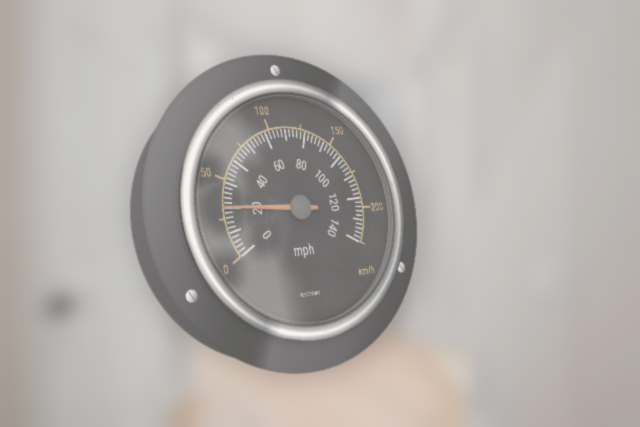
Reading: 20 mph
